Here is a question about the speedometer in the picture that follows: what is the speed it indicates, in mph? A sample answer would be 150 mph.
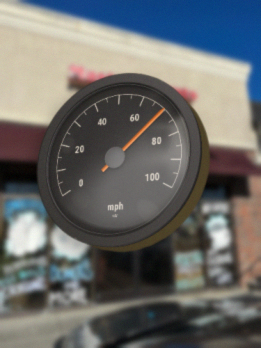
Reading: 70 mph
